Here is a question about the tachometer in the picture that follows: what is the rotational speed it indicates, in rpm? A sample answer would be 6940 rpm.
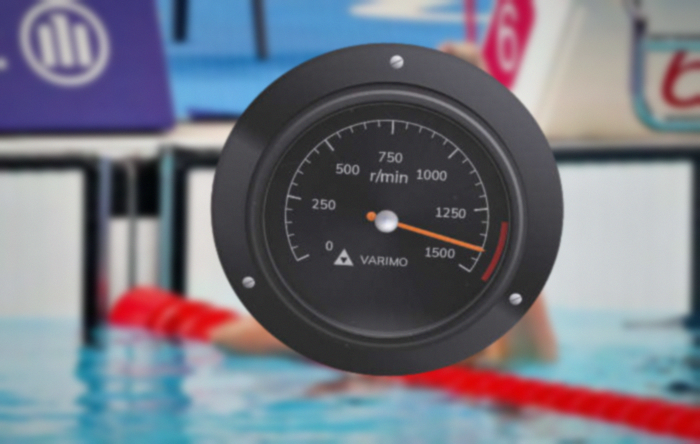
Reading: 1400 rpm
